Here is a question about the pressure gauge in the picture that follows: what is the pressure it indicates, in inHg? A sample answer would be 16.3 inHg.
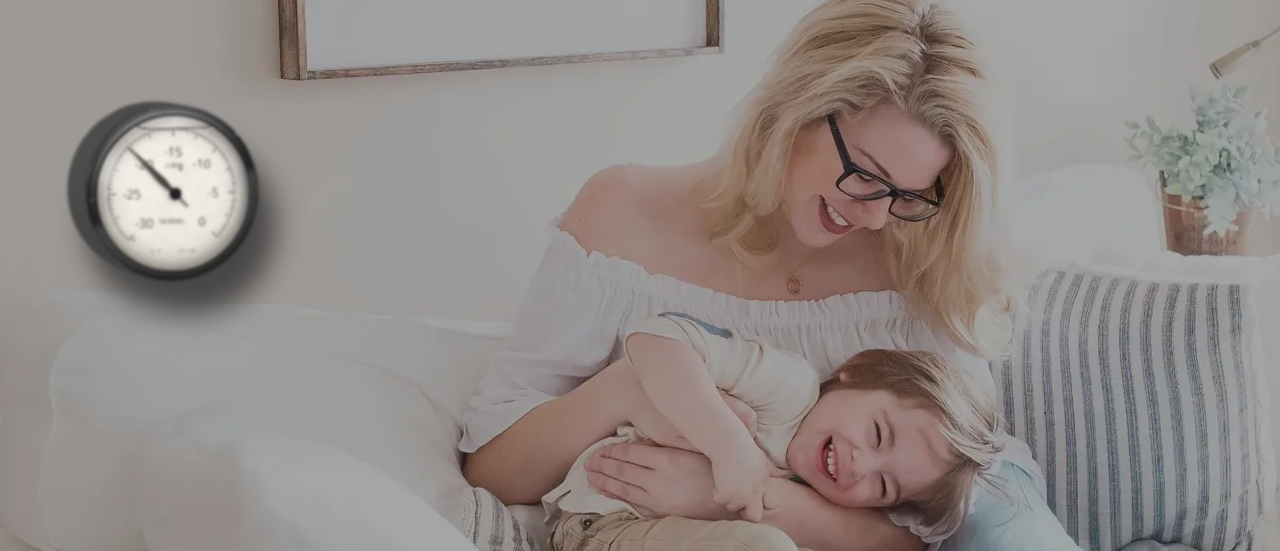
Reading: -20 inHg
